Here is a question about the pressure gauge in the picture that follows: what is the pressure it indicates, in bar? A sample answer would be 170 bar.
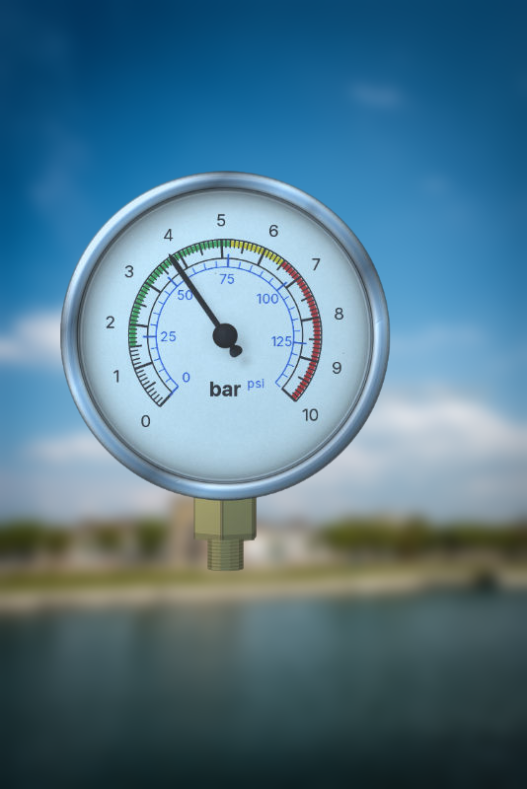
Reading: 3.8 bar
